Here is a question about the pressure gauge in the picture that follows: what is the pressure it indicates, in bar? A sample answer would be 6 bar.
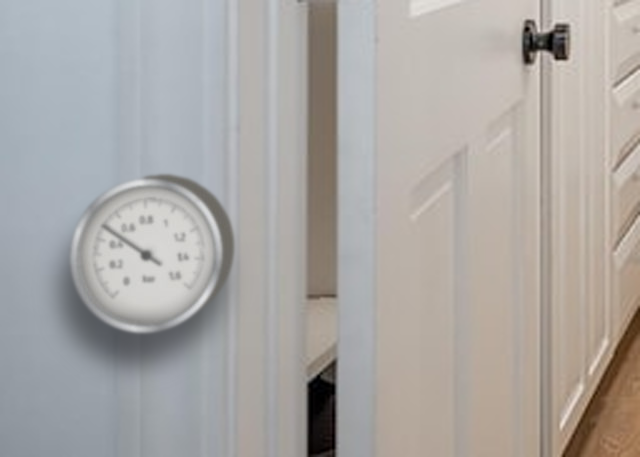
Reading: 0.5 bar
